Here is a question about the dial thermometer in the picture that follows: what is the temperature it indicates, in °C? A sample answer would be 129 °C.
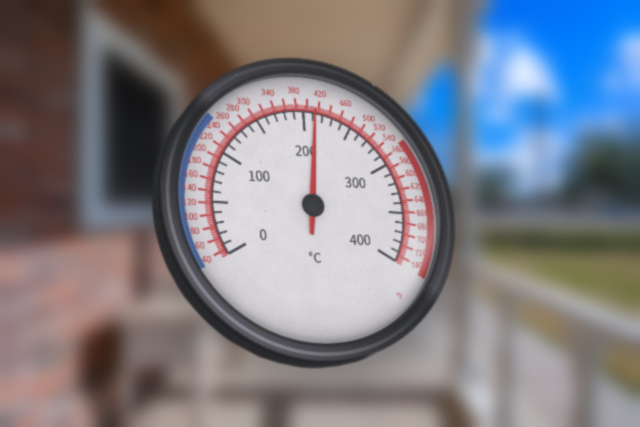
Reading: 210 °C
